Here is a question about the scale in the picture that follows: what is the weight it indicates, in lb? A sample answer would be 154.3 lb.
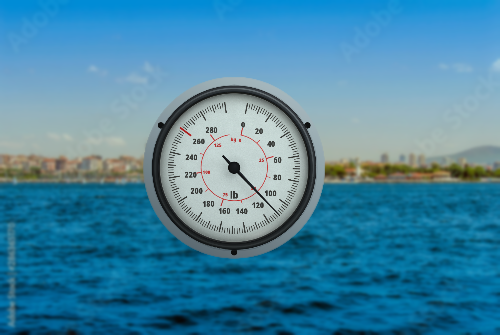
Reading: 110 lb
